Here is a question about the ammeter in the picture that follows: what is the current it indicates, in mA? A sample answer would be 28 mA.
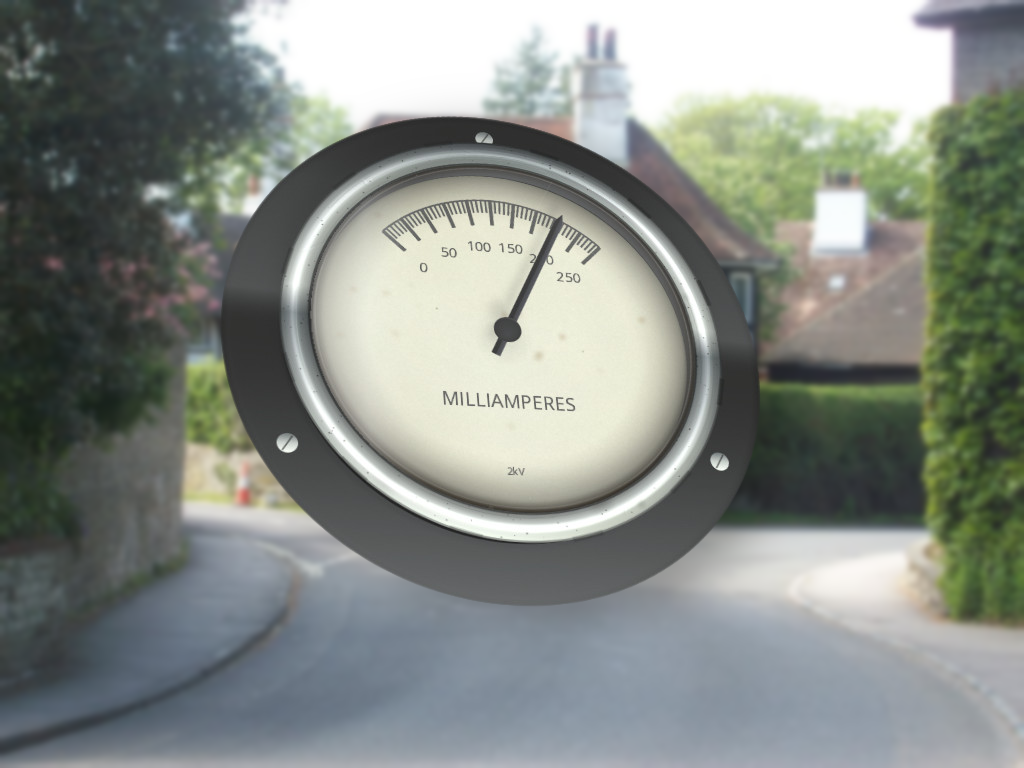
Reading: 200 mA
